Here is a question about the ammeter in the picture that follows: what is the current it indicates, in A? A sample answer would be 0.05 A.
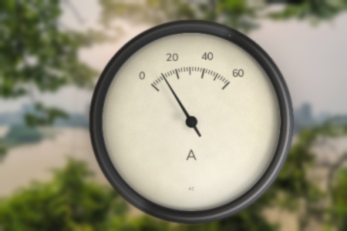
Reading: 10 A
